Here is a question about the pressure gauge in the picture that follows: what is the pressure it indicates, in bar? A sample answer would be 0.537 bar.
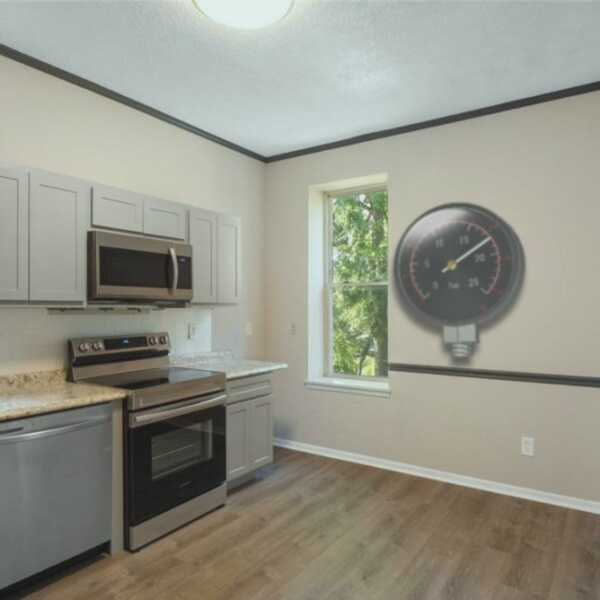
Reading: 18 bar
